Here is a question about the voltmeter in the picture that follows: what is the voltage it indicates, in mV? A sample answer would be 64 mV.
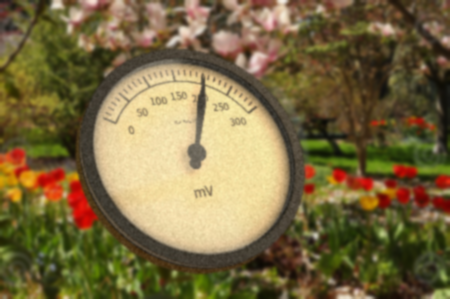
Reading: 200 mV
